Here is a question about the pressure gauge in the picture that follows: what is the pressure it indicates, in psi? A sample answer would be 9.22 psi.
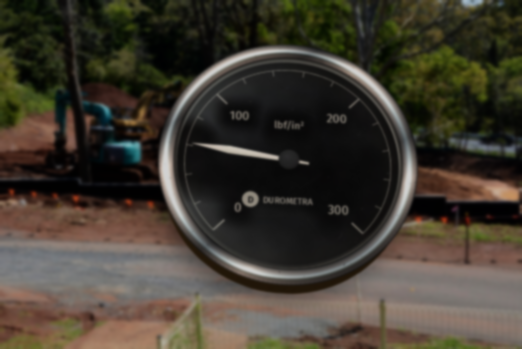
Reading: 60 psi
